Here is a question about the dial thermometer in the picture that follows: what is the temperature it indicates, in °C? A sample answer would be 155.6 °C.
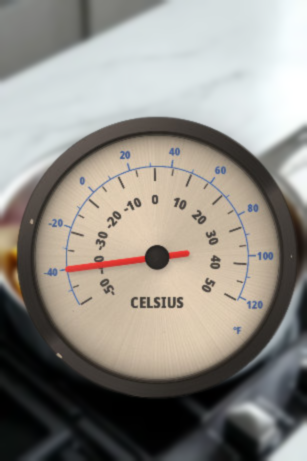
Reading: -40 °C
